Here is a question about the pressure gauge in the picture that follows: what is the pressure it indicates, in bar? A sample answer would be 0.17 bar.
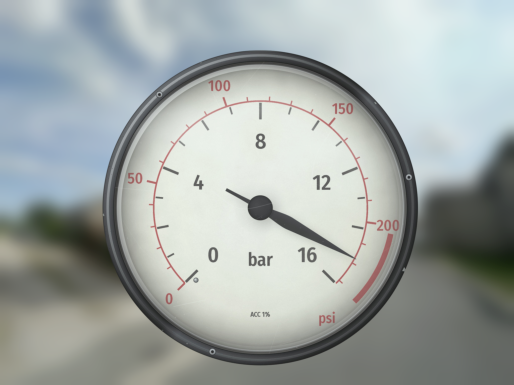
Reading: 15 bar
